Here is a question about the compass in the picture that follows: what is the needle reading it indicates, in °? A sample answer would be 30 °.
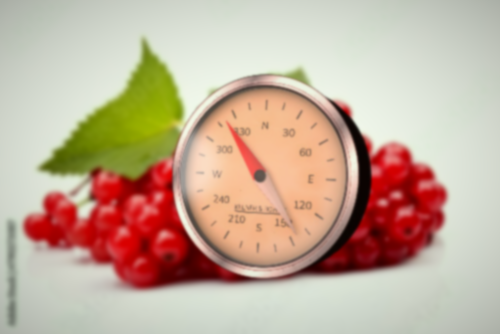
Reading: 322.5 °
